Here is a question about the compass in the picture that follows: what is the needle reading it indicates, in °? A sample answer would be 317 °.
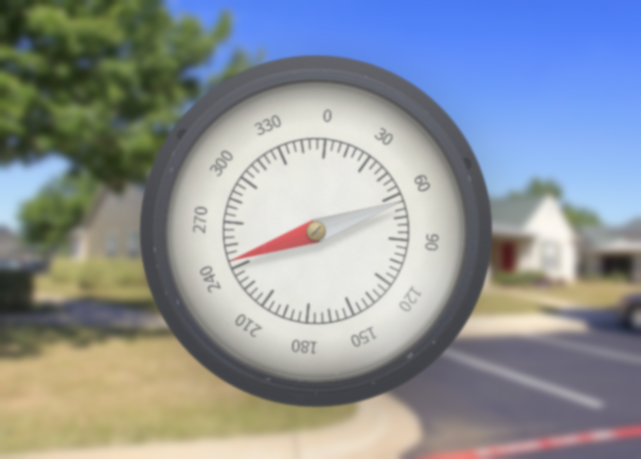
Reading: 245 °
